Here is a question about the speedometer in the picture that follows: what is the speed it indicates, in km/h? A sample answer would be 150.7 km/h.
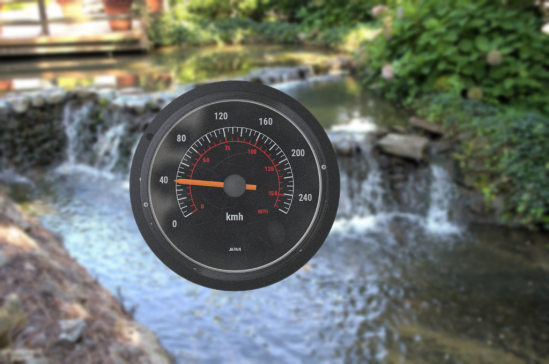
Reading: 40 km/h
